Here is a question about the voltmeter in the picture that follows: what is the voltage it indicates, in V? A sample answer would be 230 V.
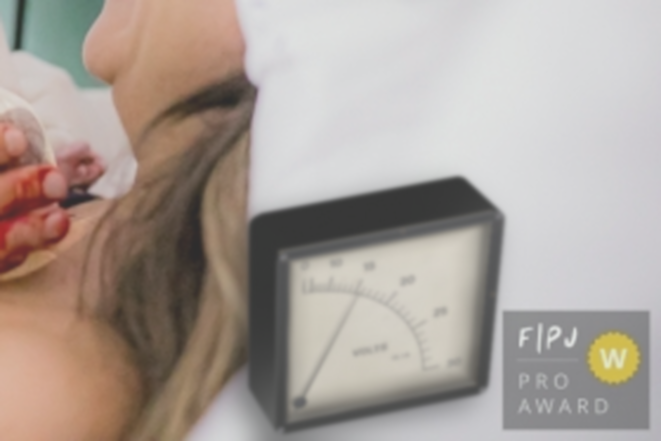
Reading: 15 V
